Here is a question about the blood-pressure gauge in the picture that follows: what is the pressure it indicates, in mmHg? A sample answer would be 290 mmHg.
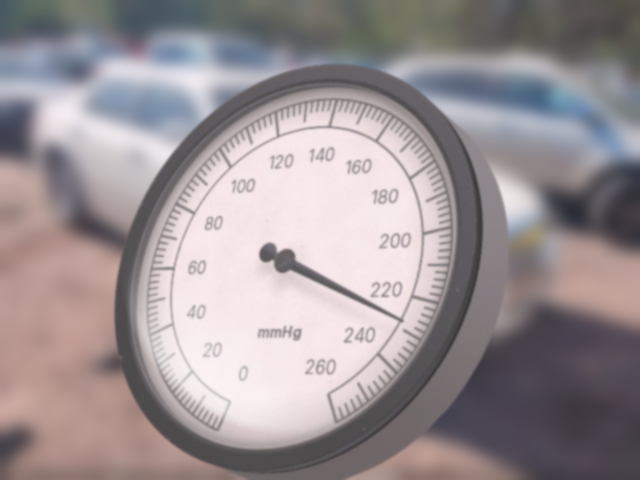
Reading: 228 mmHg
